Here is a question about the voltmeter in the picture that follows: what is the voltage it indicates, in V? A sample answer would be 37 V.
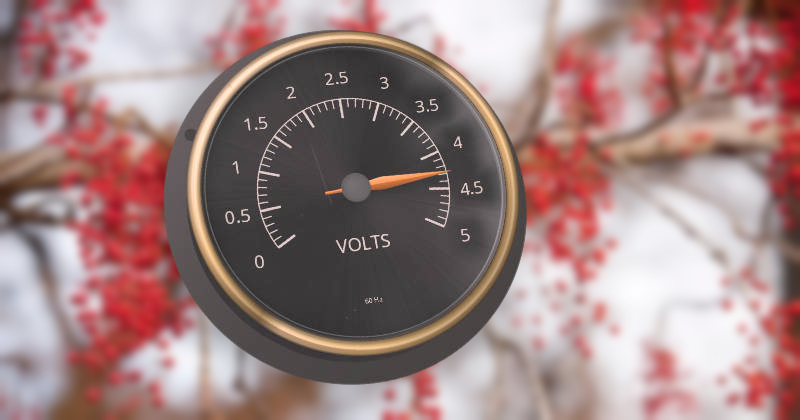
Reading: 4.3 V
